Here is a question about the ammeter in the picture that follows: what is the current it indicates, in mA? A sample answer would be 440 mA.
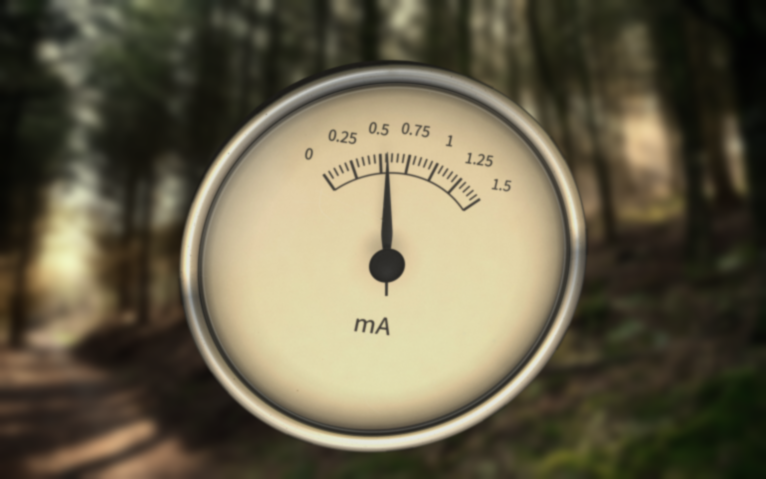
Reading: 0.55 mA
